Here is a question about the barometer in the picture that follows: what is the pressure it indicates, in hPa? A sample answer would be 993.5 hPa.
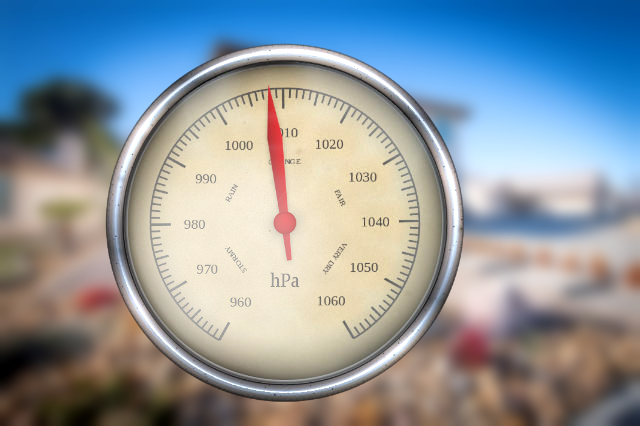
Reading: 1008 hPa
